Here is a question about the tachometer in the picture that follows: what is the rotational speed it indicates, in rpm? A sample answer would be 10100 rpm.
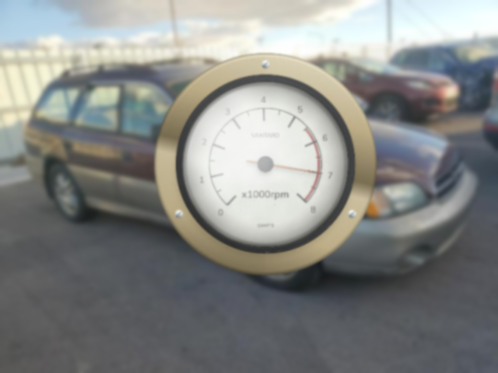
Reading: 7000 rpm
